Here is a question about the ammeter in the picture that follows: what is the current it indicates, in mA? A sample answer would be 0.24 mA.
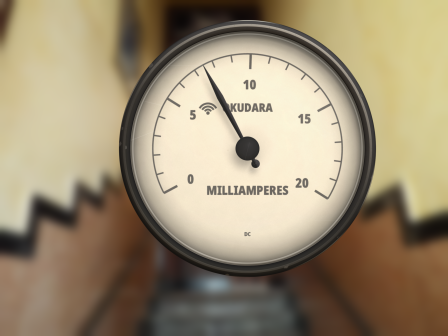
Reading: 7.5 mA
